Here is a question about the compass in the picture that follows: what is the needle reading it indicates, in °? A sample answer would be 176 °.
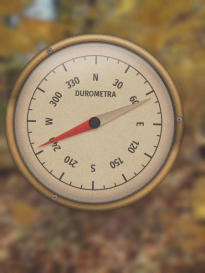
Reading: 245 °
